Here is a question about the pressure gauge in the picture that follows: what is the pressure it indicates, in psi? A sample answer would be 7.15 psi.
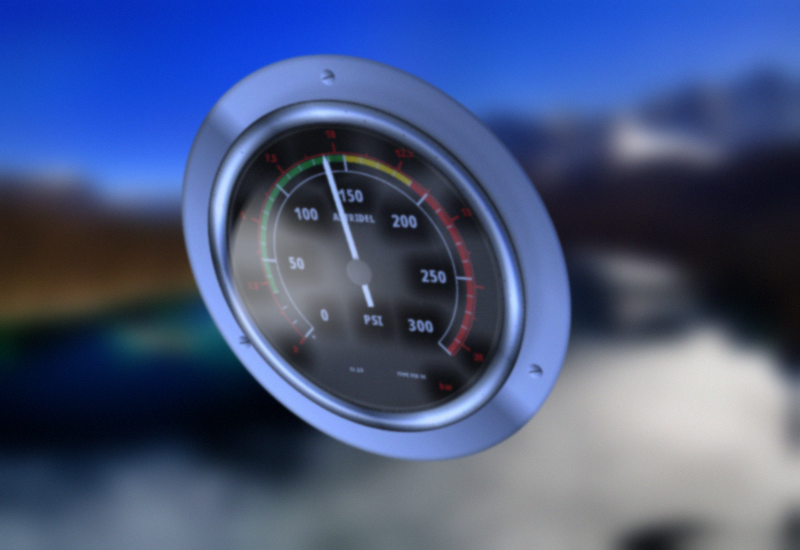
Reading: 140 psi
